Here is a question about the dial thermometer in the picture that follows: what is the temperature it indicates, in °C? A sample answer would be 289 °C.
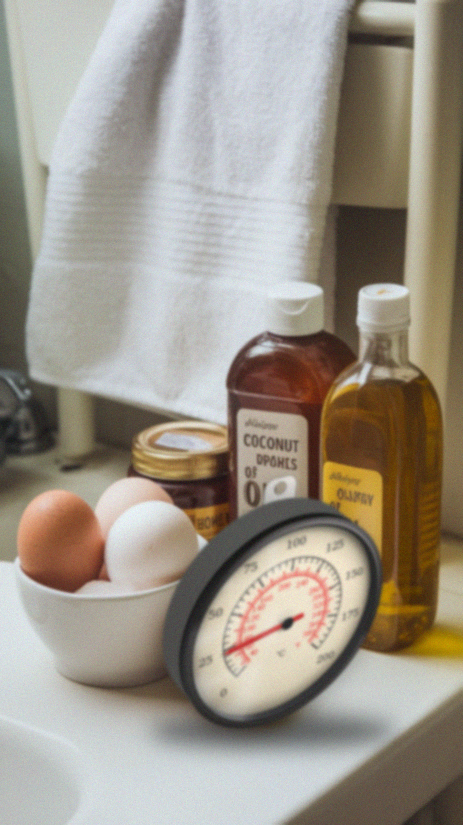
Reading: 25 °C
